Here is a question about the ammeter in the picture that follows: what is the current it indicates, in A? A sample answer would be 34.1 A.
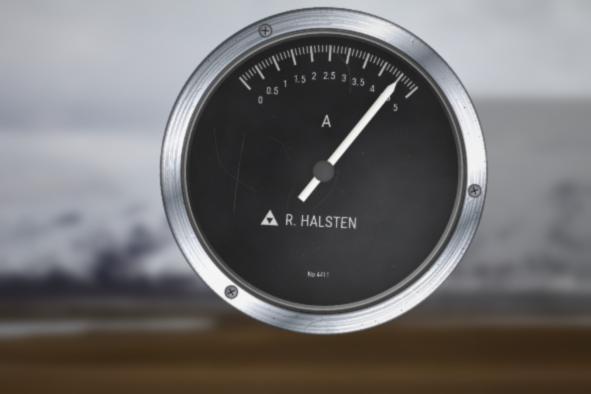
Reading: 4.5 A
